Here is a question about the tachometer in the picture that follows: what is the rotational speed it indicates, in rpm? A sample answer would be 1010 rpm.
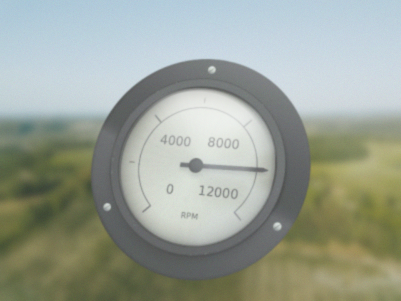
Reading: 10000 rpm
